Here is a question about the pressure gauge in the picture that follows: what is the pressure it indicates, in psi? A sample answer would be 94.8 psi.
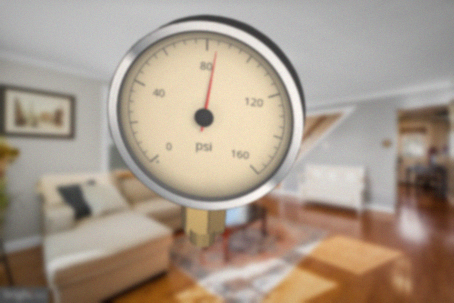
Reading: 85 psi
